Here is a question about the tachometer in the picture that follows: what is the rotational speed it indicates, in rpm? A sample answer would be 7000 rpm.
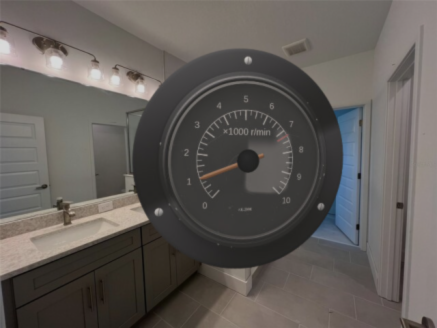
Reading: 1000 rpm
